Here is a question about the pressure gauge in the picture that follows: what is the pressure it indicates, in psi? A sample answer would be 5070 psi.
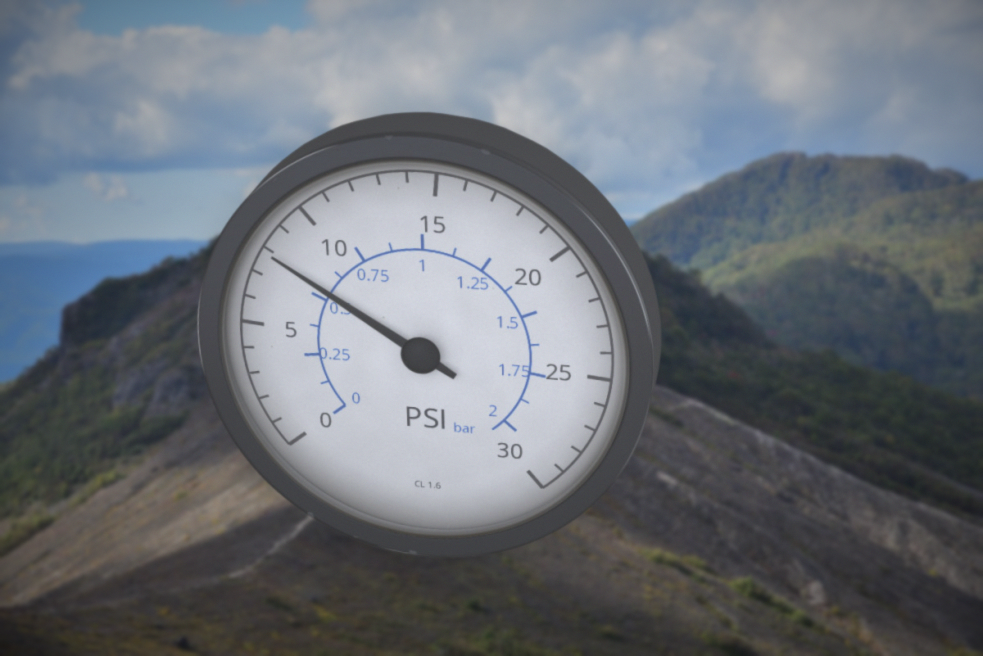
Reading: 8 psi
